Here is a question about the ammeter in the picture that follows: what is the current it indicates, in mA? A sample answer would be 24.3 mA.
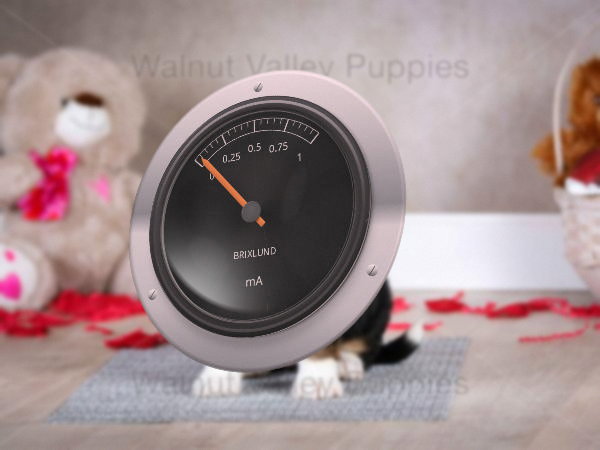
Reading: 0.05 mA
